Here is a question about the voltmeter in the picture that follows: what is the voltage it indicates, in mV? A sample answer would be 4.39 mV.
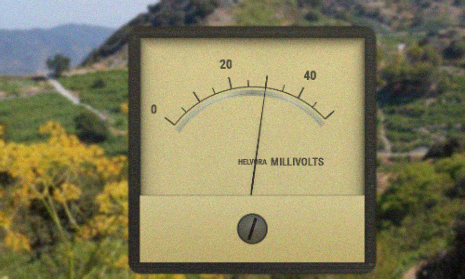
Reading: 30 mV
